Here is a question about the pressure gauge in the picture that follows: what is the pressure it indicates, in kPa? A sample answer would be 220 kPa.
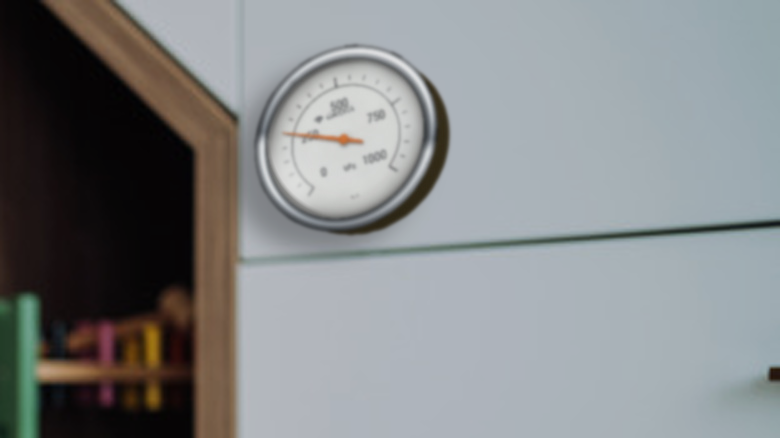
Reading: 250 kPa
